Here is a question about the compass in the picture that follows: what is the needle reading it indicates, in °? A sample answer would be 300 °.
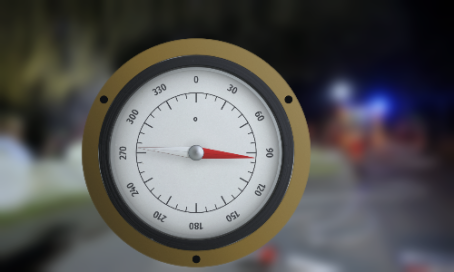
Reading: 95 °
